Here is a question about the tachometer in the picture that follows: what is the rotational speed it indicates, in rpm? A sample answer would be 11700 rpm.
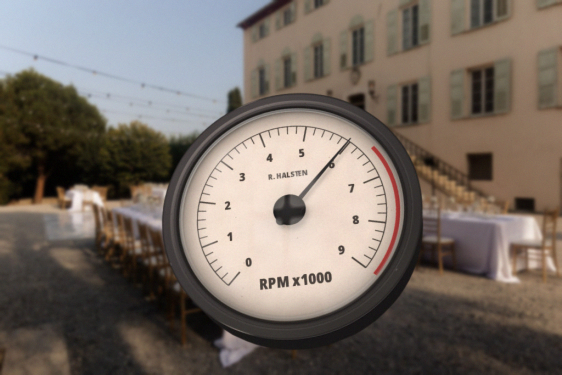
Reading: 6000 rpm
